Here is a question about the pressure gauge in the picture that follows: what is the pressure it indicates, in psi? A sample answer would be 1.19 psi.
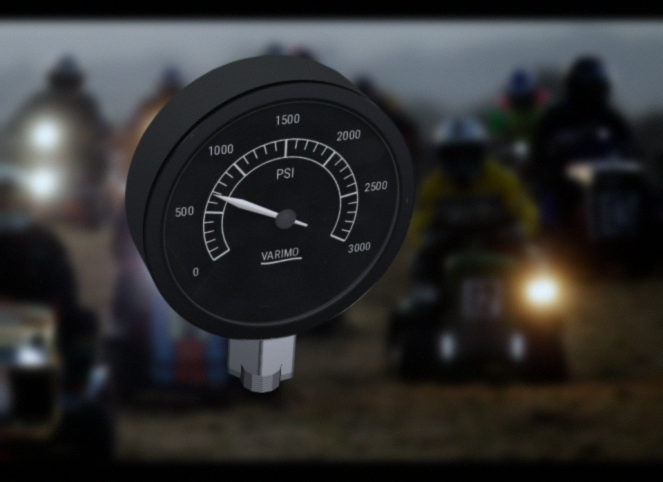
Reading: 700 psi
